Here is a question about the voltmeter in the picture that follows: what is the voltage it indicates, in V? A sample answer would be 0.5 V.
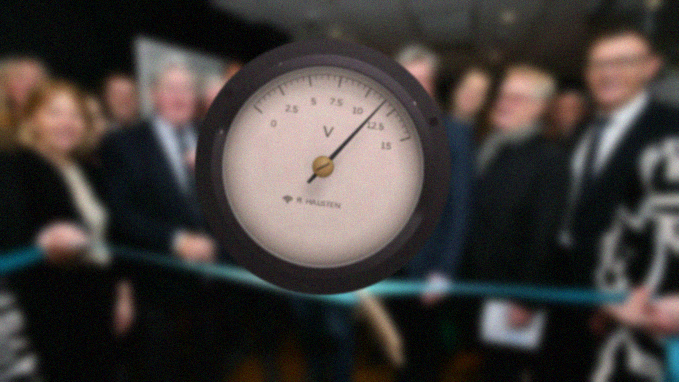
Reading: 11.5 V
